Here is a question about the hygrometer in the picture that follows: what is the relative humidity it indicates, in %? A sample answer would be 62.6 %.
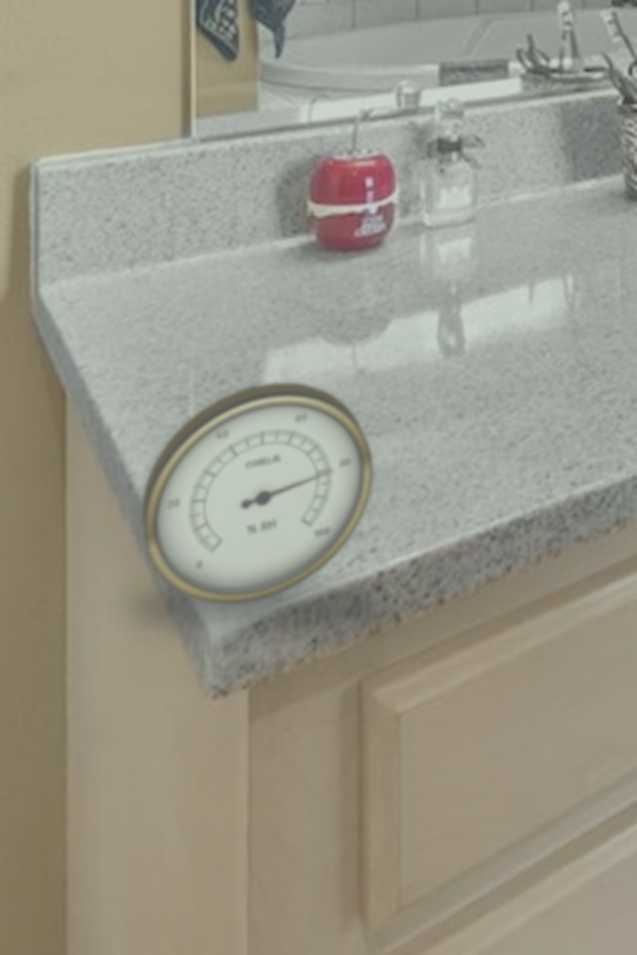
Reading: 80 %
